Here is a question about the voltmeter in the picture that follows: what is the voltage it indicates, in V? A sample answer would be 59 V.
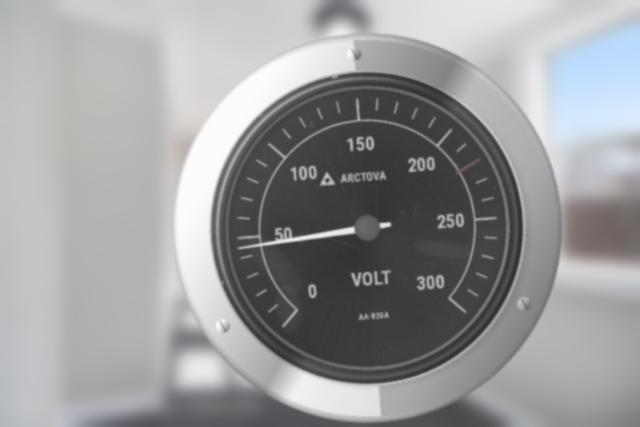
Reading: 45 V
